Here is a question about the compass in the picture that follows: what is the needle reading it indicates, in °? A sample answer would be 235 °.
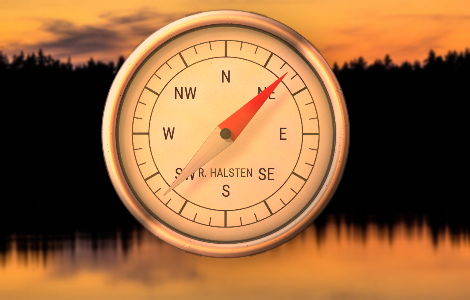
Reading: 45 °
